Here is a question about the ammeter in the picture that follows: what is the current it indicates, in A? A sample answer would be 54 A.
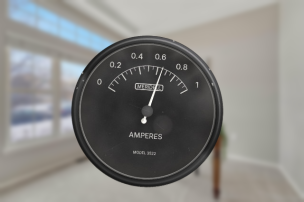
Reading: 0.65 A
